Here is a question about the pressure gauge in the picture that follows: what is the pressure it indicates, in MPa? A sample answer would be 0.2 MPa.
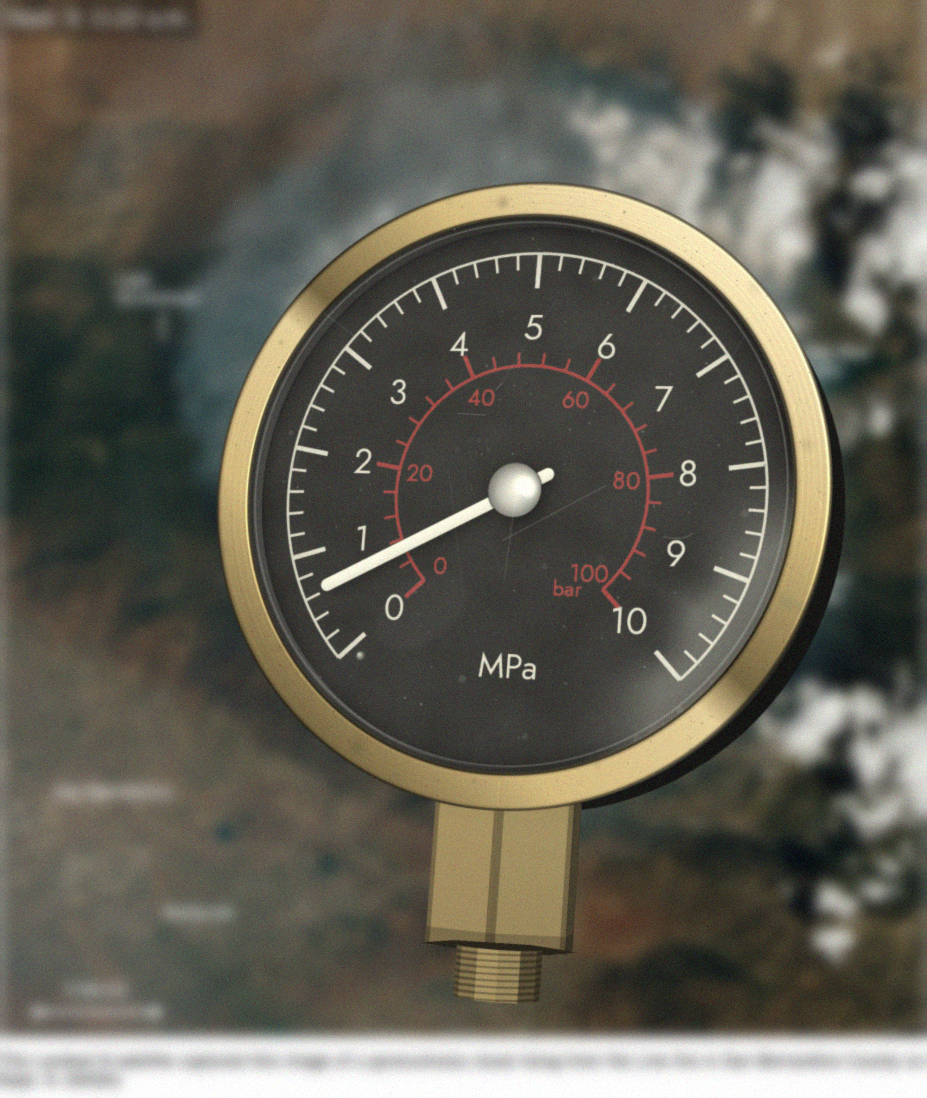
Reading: 0.6 MPa
